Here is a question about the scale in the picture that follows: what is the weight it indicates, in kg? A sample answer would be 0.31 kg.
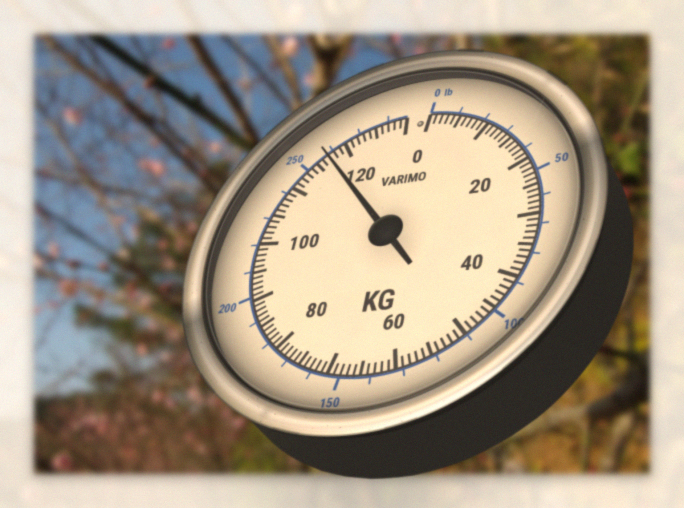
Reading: 117 kg
